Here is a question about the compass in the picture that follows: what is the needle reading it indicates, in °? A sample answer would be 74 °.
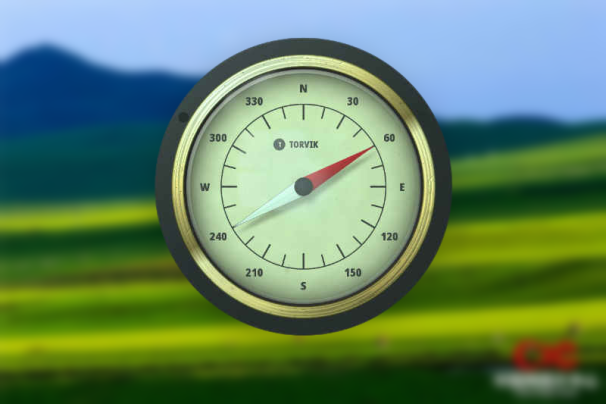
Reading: 60 °
